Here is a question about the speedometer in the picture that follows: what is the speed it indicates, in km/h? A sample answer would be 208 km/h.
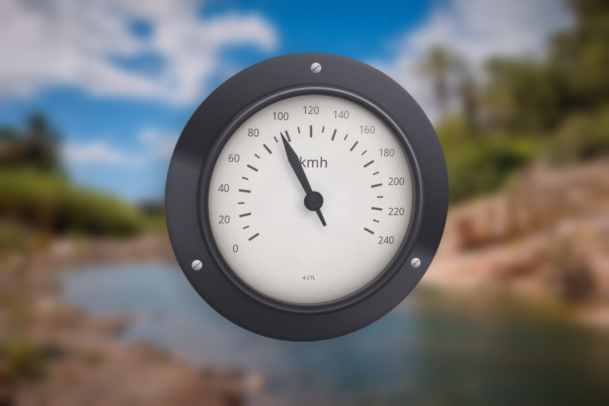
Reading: 95 km/h
